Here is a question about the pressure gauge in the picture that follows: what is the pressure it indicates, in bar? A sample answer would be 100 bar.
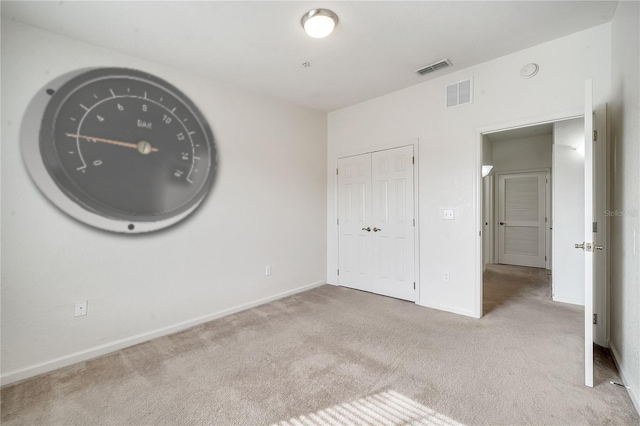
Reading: 2 bar
